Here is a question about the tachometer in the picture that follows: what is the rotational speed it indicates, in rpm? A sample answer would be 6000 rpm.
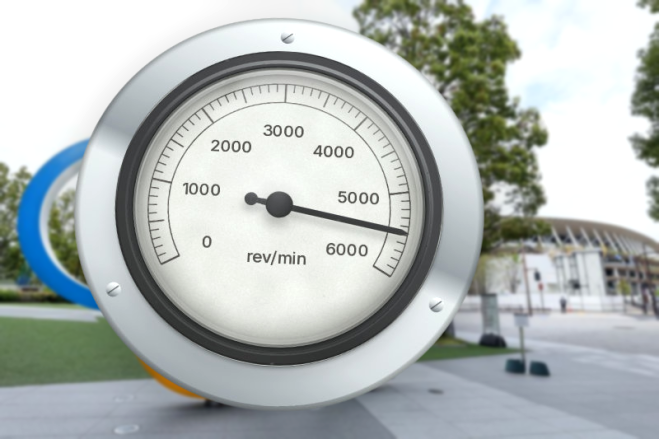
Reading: 5500 rpm
